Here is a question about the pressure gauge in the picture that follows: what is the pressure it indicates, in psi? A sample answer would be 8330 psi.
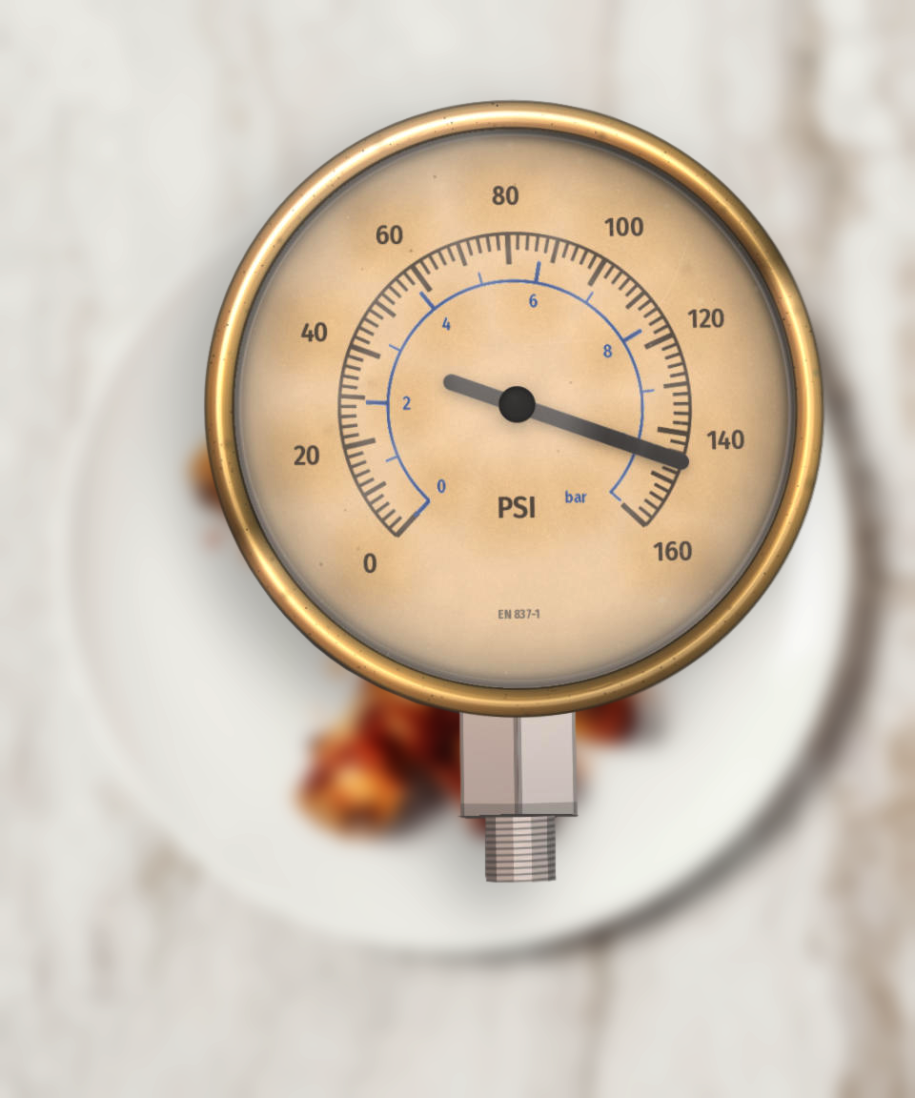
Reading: 146 psi
